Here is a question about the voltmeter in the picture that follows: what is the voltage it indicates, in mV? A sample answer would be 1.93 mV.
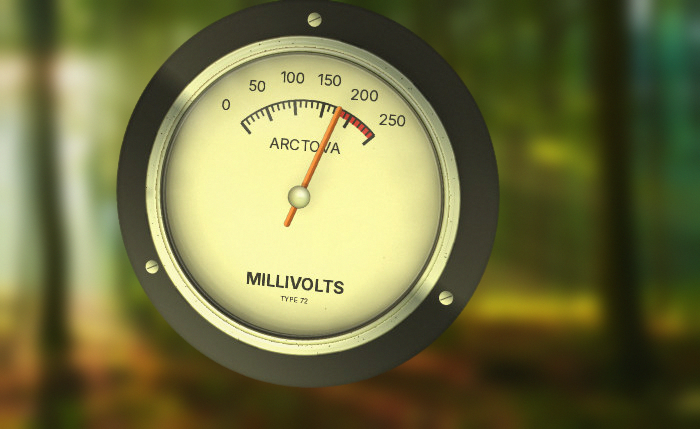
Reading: 180 mV
